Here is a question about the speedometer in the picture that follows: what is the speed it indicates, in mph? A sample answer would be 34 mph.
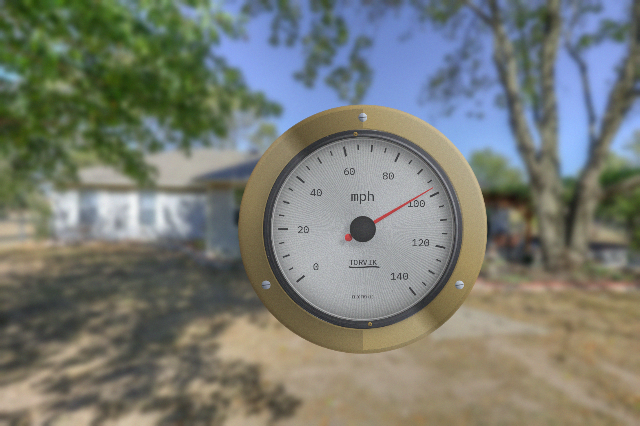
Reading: 97.5 mph
